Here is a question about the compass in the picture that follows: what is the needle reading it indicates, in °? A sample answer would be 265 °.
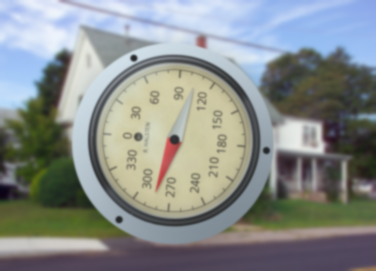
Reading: 285 °
